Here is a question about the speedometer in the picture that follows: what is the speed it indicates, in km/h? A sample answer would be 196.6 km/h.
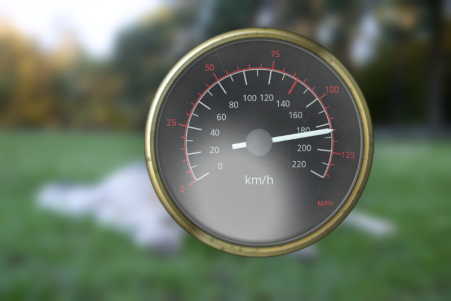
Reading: 185 km/h
